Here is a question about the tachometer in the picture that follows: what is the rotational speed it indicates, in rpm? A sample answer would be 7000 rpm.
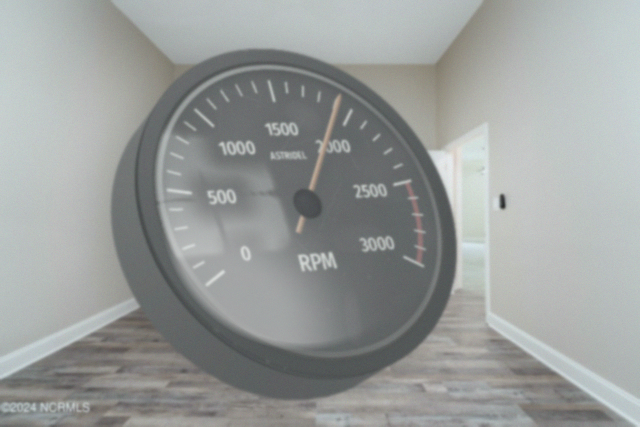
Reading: 1900 rpm
